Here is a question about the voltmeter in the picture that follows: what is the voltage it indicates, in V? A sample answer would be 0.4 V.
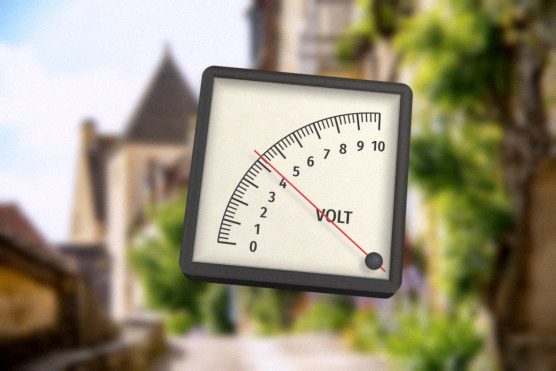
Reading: 4.2 V
